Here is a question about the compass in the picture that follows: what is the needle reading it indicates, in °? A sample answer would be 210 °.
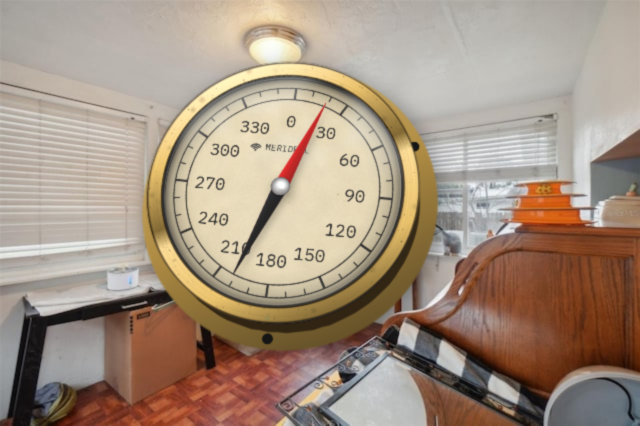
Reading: 20 °
